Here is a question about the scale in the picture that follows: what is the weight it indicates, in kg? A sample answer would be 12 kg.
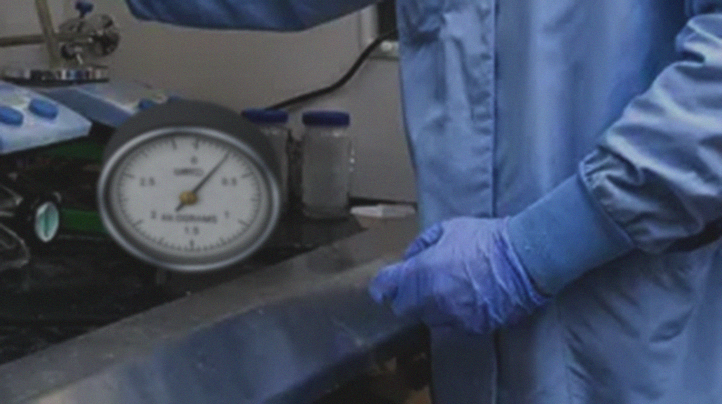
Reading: 0.25 kg
